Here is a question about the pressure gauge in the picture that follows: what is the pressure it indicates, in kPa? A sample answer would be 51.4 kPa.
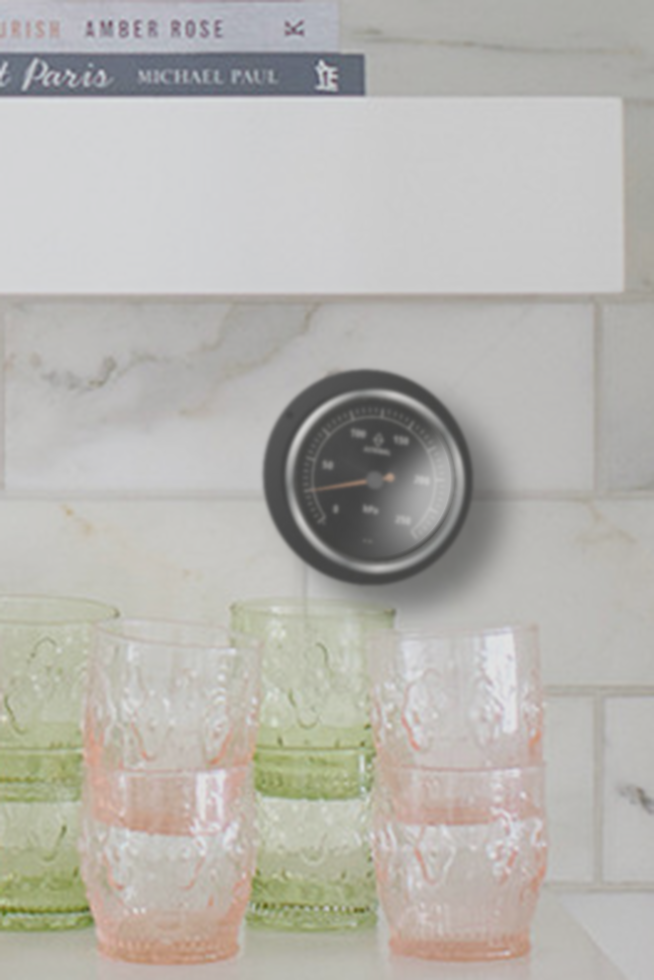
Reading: 25 kPa
